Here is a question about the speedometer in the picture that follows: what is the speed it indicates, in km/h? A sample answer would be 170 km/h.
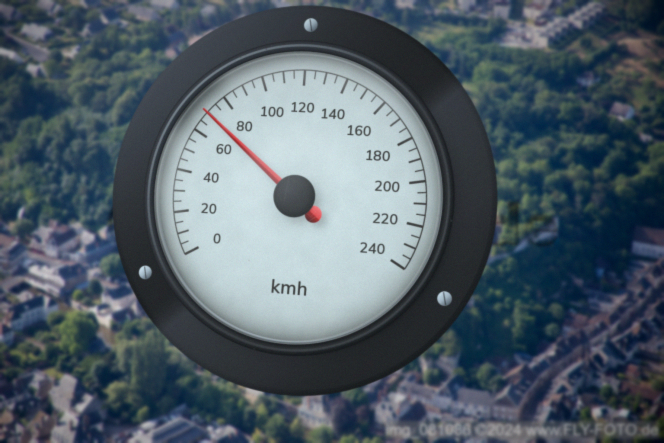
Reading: 70 km/h
